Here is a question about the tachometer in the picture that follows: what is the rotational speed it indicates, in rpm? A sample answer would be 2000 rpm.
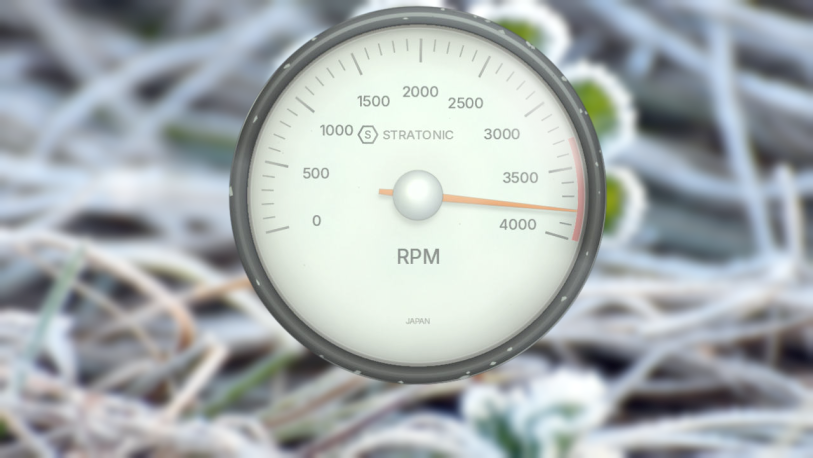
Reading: 3800 rpm
